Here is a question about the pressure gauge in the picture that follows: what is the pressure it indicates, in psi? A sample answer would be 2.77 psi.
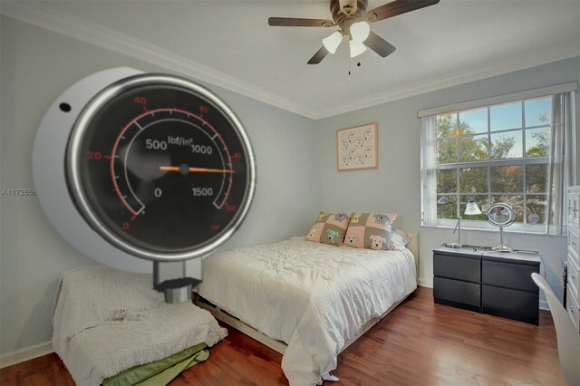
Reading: 1250 psi
